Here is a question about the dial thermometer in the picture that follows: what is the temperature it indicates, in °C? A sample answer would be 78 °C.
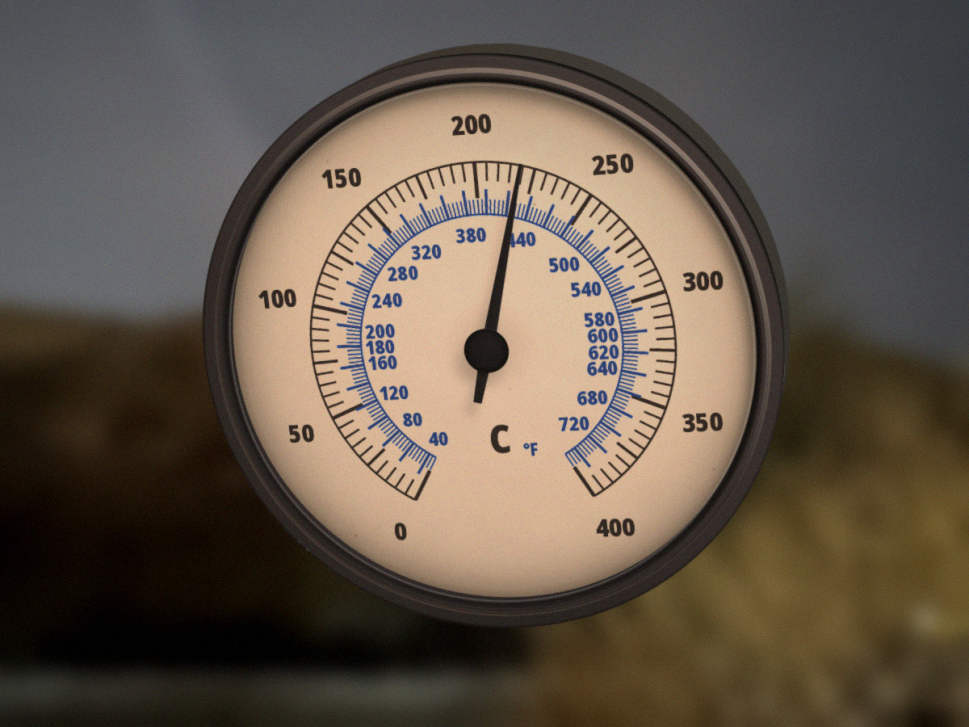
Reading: 220 °C
